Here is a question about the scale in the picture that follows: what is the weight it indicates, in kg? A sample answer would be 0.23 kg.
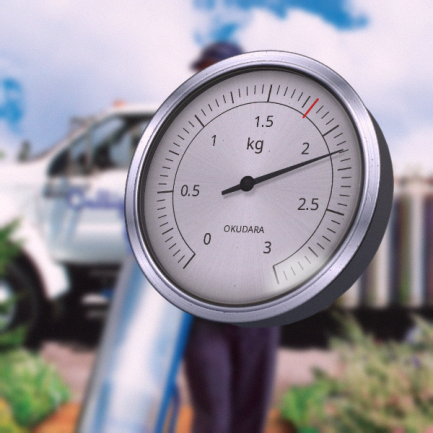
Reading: 2.15 kg
